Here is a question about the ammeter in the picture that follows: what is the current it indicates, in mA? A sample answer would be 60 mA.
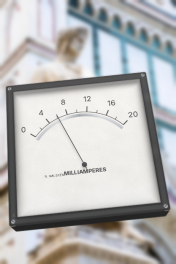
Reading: 6 mA
